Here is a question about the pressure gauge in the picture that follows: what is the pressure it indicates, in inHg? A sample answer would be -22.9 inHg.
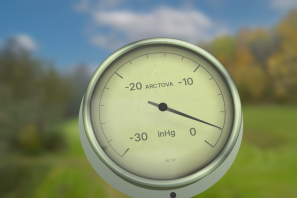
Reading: -2 inHg
